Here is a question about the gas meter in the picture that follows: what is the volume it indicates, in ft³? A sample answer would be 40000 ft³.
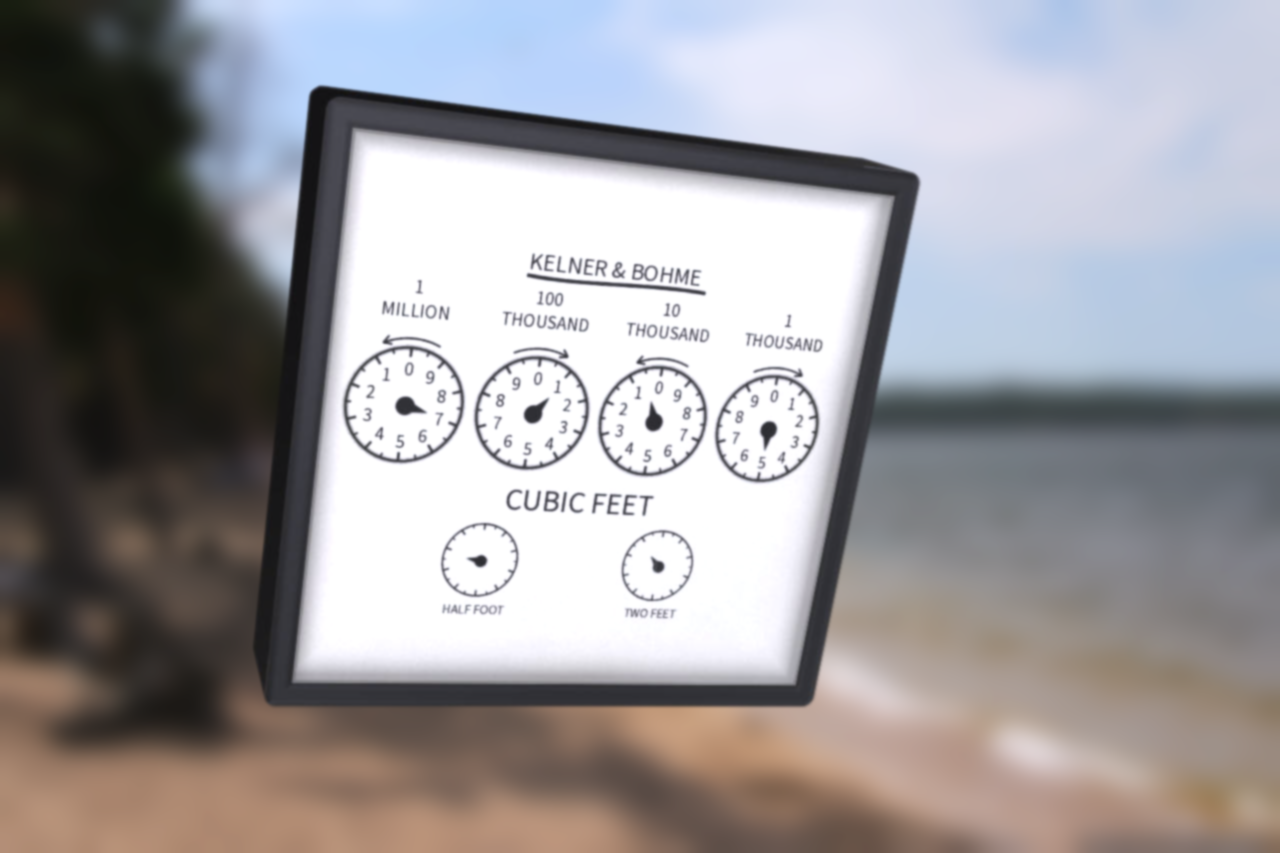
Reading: 710500 ft³
